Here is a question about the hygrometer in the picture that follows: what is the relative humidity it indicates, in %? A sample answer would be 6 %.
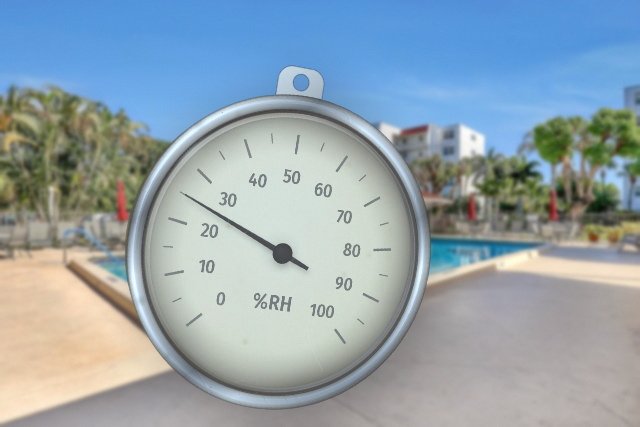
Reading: 25 %
